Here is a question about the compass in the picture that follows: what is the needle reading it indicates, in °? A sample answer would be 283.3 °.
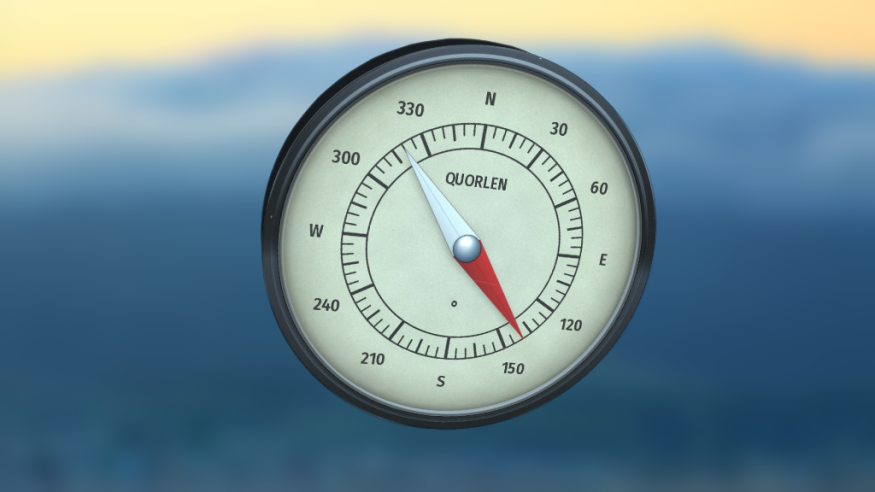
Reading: 140 °
